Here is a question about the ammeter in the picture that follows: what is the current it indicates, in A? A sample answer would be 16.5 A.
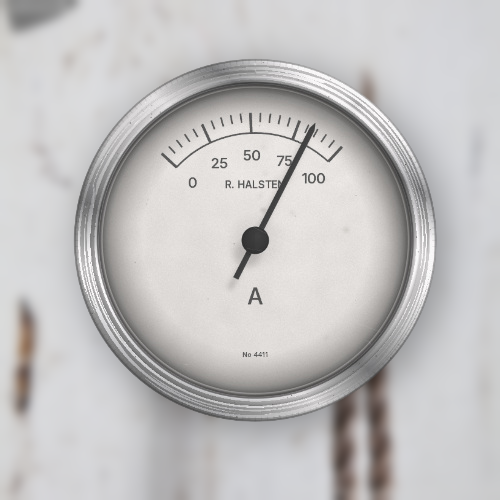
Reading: 82.5 A
